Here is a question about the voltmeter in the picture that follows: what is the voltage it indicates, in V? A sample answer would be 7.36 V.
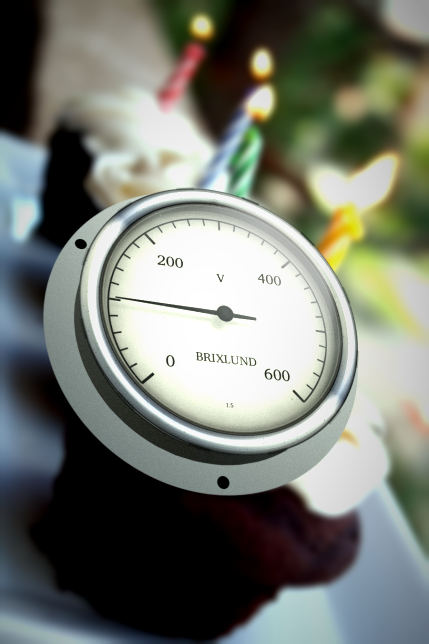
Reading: 100 V
